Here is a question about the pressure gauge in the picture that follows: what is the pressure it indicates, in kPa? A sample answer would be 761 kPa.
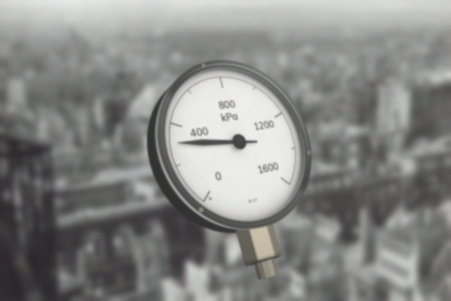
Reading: 300 kPa
